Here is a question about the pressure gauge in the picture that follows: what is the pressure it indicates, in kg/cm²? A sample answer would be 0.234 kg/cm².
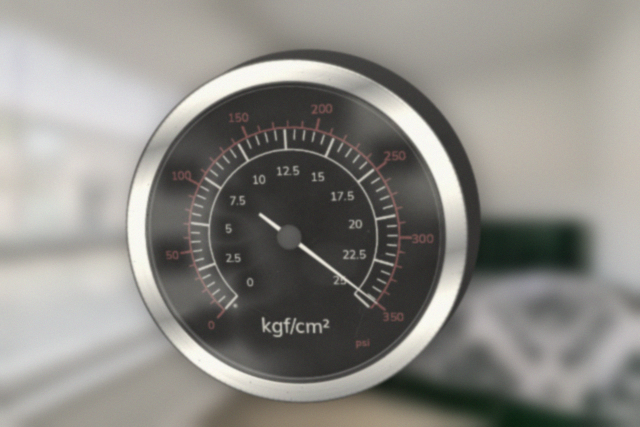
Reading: 24.5 kg/cm²
